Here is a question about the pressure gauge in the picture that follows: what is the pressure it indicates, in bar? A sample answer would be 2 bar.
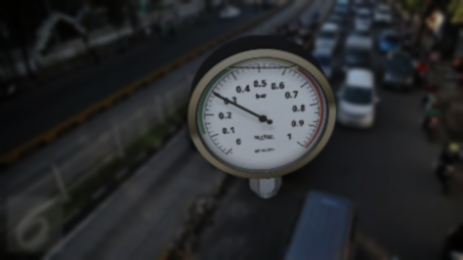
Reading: 0.3 bar
